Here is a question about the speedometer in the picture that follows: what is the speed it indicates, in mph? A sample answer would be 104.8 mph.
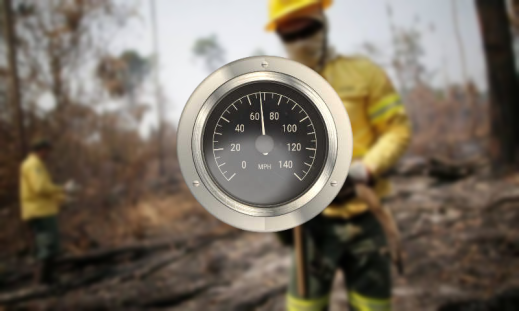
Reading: 67.5 mph
